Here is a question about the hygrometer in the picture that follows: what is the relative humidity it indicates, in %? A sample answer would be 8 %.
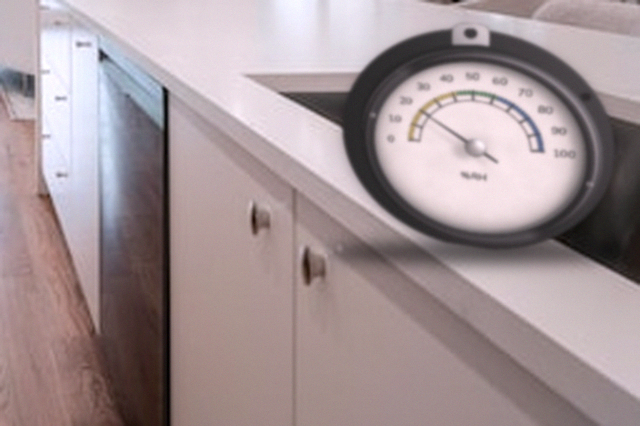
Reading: 20 %
